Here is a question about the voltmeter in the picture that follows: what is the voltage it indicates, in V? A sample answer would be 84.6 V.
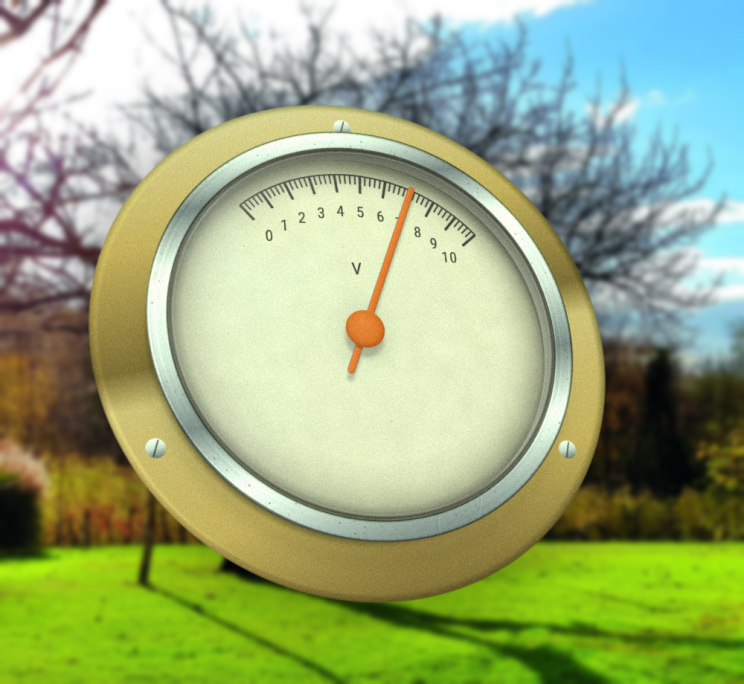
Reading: 7 V
